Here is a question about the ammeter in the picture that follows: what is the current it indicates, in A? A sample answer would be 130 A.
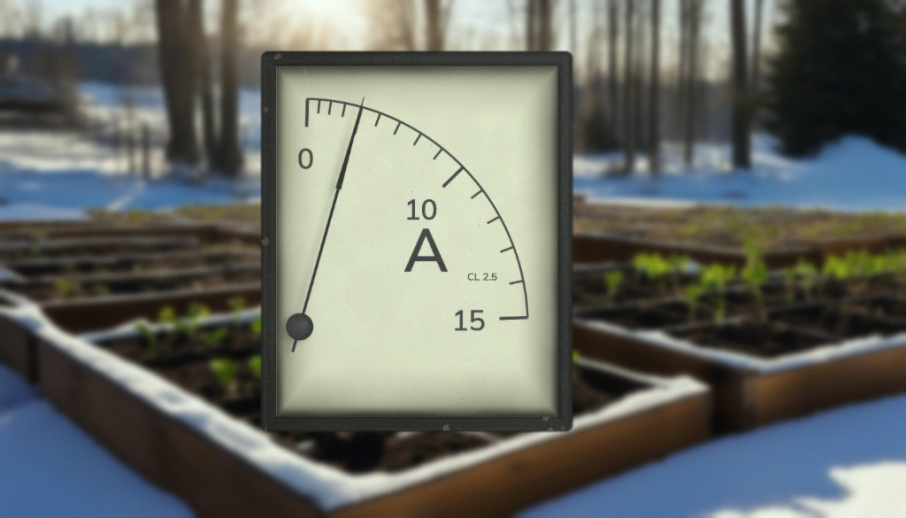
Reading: 5 A
